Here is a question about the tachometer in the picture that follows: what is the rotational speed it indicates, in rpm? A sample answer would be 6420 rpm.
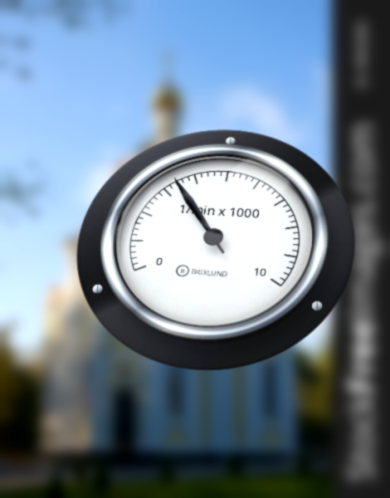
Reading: 3400 rpm
